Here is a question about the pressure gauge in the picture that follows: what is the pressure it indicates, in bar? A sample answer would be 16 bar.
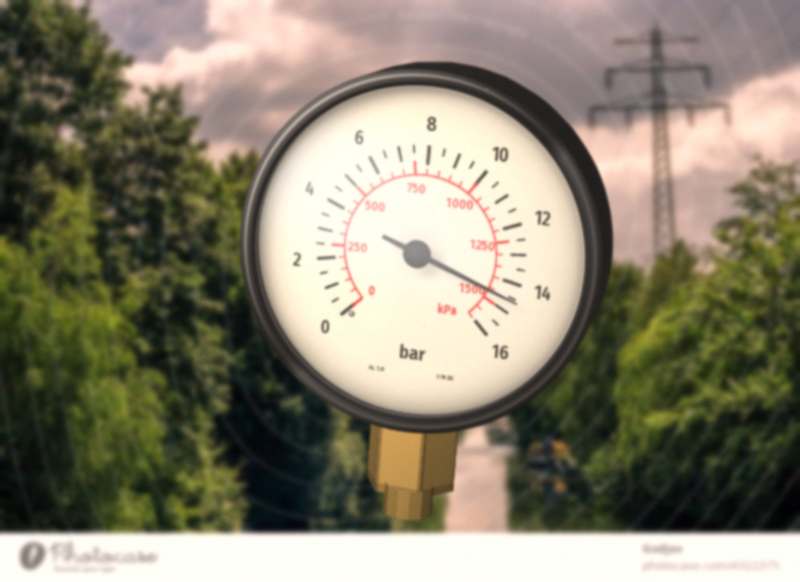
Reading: 14.5 bar
